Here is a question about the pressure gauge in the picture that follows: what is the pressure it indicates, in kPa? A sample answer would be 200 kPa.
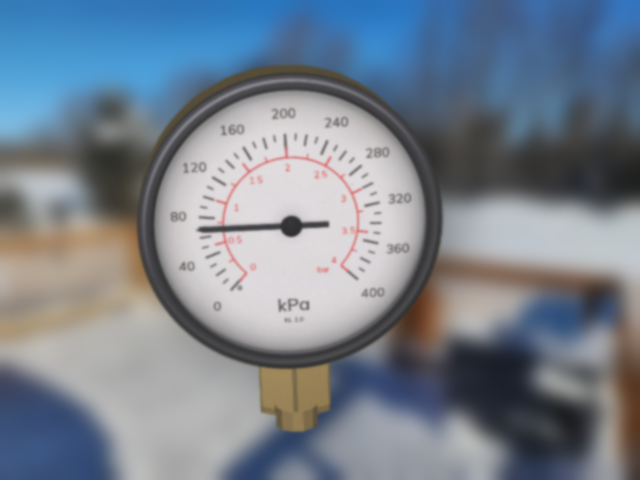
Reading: 70 kPa
